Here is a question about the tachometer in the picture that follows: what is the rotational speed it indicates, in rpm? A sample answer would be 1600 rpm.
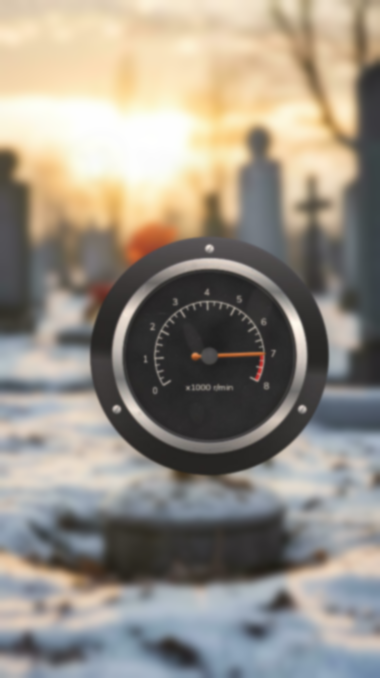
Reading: 7000 rpm
